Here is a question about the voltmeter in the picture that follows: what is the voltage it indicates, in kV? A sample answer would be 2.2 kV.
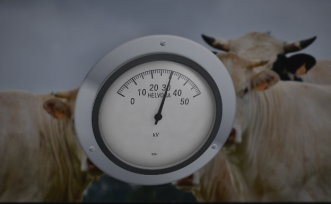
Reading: 30 kV
